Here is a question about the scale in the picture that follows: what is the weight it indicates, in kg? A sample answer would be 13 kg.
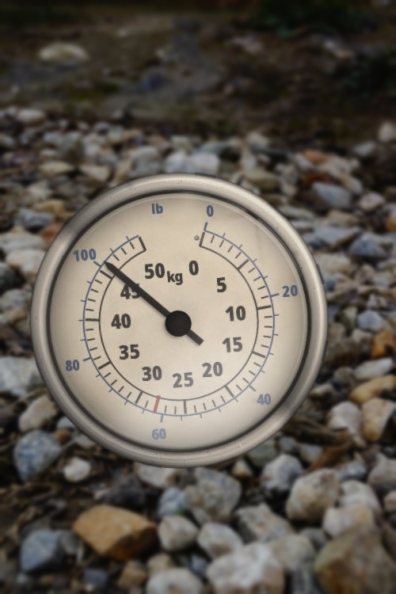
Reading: 46 kg
